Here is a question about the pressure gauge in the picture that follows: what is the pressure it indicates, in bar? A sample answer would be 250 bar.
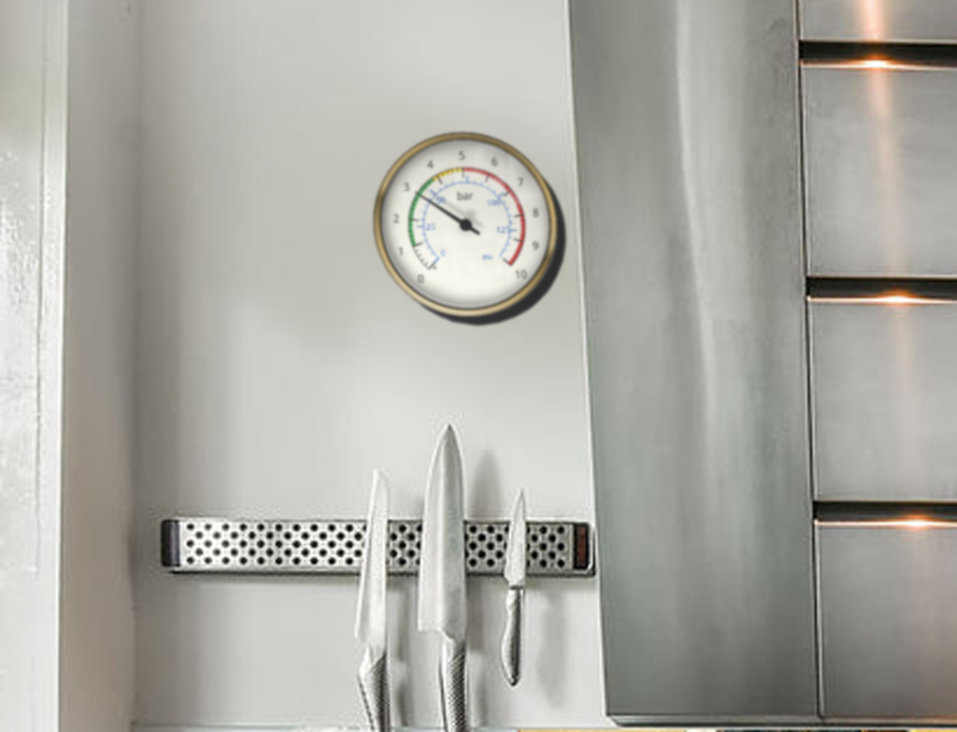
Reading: 3 bar
